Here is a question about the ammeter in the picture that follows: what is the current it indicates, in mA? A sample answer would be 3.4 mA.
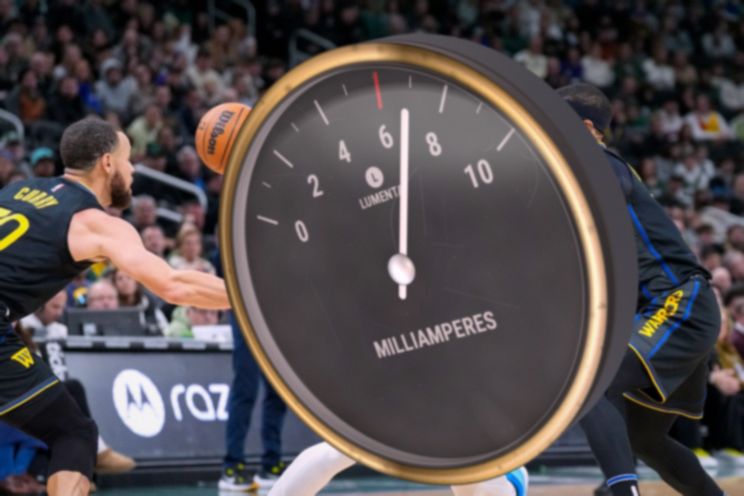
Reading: 7 mA
